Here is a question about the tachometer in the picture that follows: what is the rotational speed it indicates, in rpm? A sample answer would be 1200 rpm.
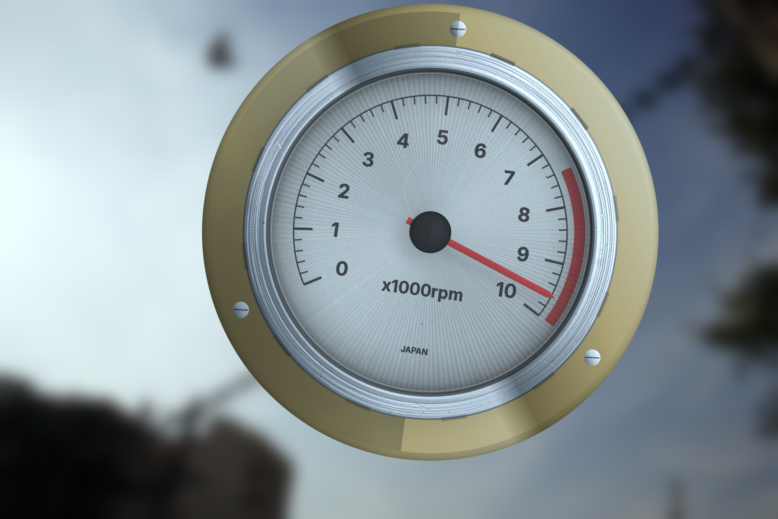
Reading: 9600 rpm
